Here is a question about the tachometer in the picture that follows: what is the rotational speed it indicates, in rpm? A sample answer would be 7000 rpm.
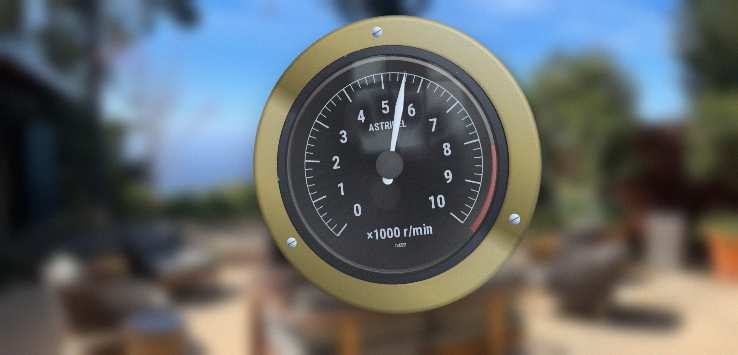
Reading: 5600 rpm
